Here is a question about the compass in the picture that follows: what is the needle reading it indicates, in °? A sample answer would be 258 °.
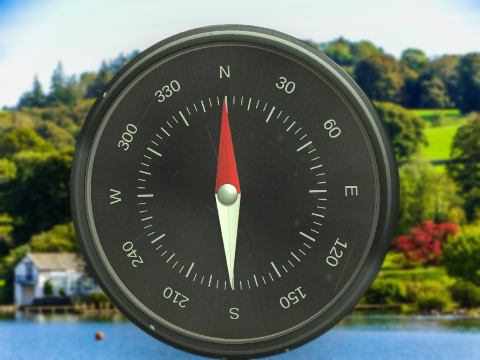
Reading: 0 °
